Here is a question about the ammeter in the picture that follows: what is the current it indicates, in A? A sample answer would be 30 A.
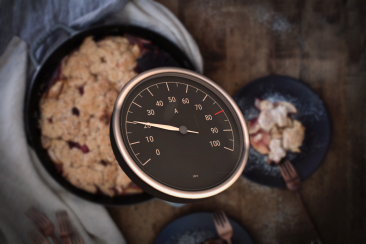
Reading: 20 A
